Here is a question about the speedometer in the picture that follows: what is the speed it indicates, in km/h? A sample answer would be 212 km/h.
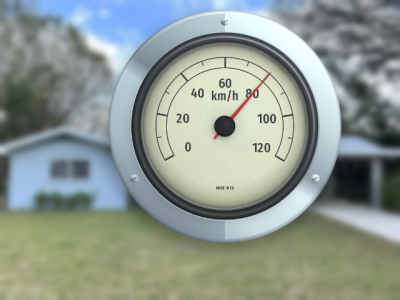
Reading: 80 km/h
